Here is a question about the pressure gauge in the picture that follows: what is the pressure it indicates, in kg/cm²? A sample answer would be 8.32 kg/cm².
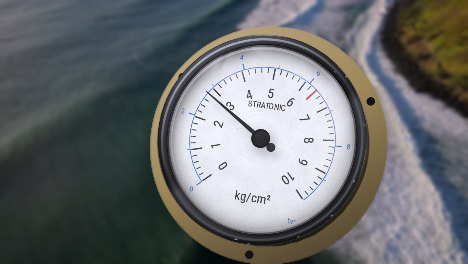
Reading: 2.8 kg/cm²
